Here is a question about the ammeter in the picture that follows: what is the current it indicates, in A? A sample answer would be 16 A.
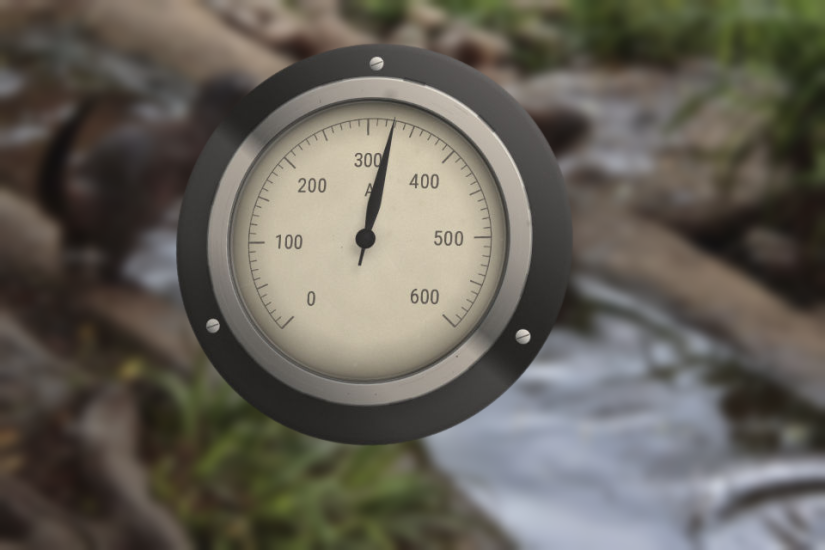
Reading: 330 A
